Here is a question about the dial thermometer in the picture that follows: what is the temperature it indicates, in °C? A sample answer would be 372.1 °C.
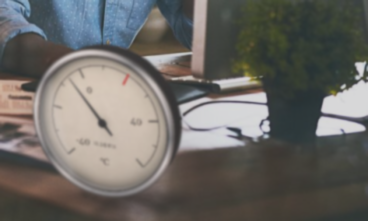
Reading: -5 °C
